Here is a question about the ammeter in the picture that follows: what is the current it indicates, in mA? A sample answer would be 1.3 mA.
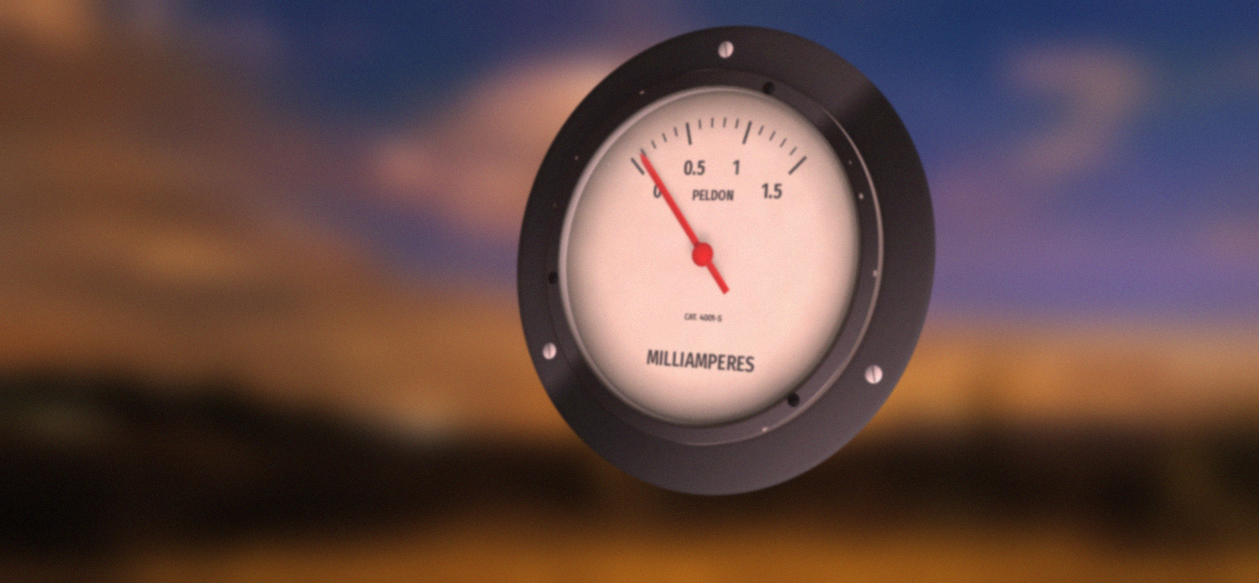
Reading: 0.1 mA
